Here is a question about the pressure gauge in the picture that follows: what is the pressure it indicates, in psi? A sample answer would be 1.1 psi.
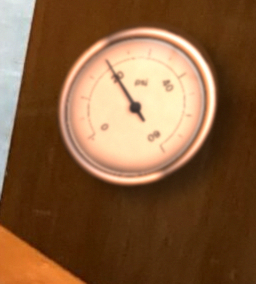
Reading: 20 psi
